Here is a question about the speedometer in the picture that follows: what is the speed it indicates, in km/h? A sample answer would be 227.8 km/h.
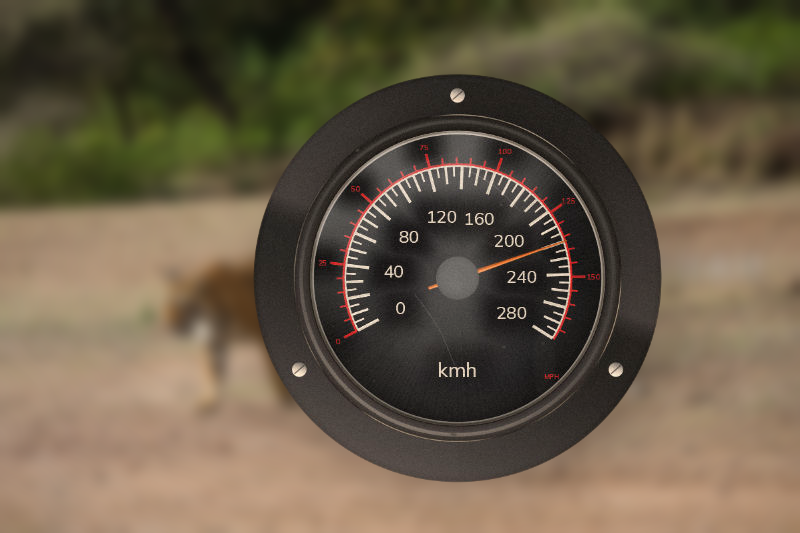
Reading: 220 km/h
